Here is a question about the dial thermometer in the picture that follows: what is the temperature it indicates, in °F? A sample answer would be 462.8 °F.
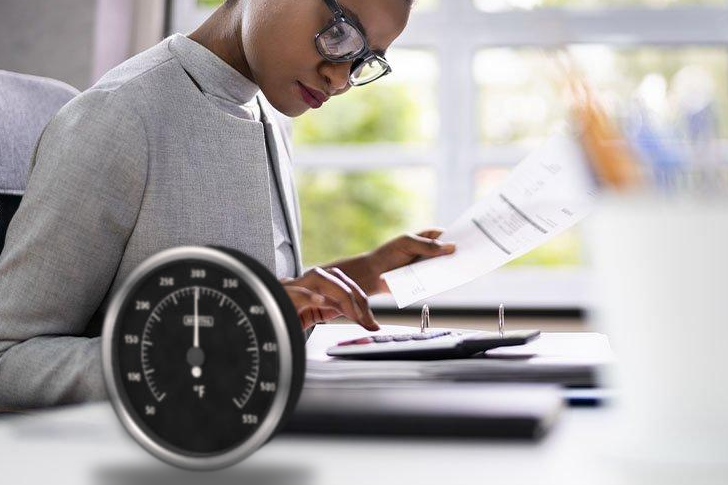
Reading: 300 °F
